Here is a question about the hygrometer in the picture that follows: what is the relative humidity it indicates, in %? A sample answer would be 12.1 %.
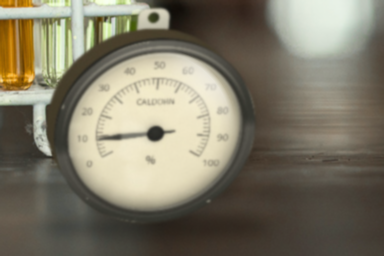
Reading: 10 %
